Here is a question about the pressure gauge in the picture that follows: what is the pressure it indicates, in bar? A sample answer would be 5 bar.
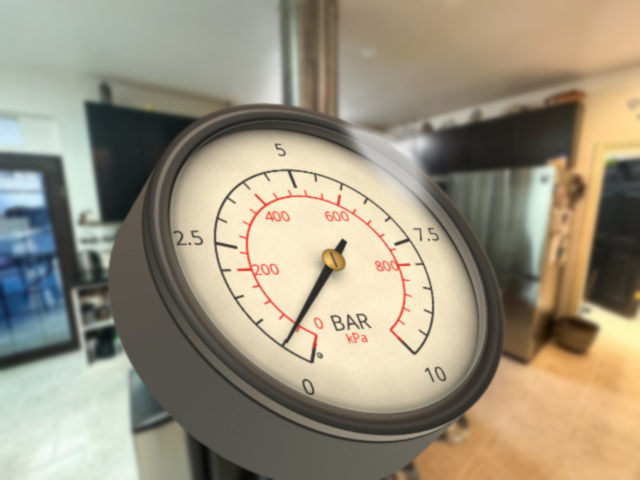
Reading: 0.5 bar
